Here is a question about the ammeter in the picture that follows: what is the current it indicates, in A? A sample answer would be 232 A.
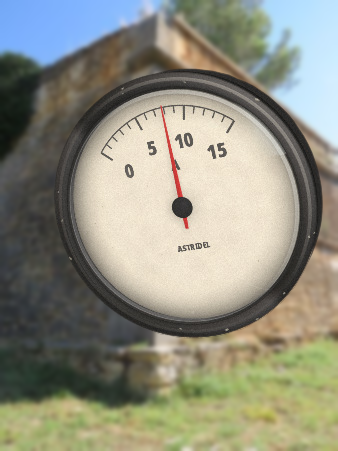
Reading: 8 A
